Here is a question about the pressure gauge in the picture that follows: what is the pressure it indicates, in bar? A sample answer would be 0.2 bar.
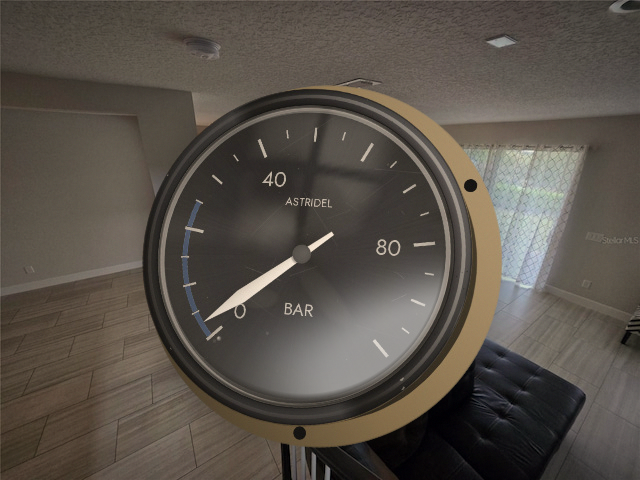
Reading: 2.5 bar
